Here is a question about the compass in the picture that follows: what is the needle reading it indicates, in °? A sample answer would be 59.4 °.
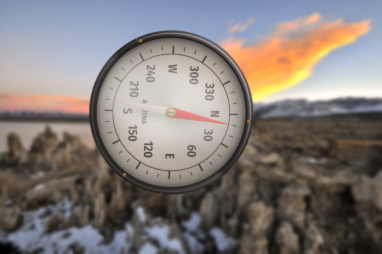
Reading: 10 °
